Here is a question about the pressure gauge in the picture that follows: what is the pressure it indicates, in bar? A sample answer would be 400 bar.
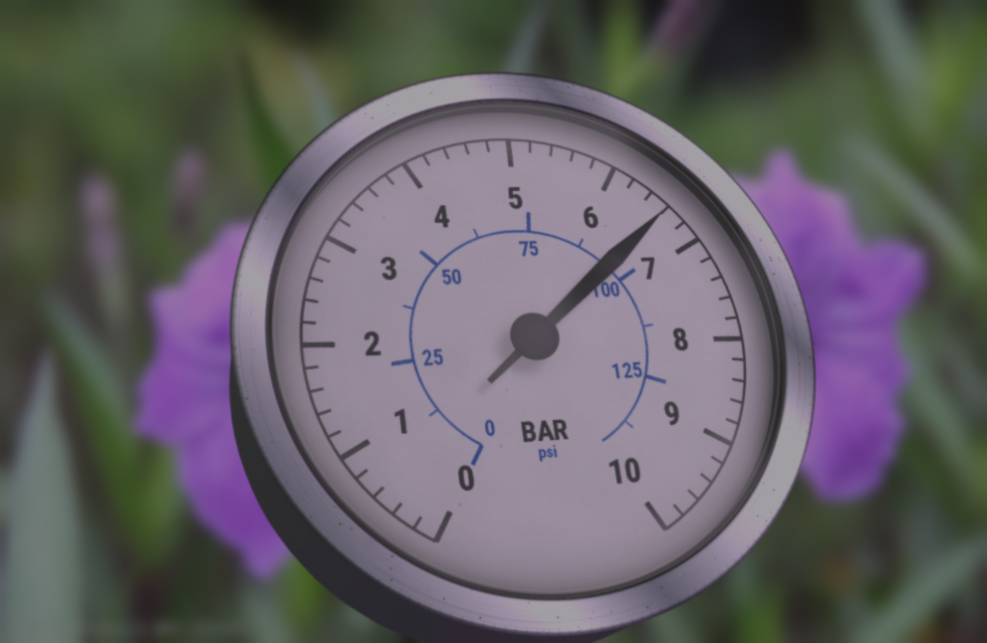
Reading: 6.6 bar
